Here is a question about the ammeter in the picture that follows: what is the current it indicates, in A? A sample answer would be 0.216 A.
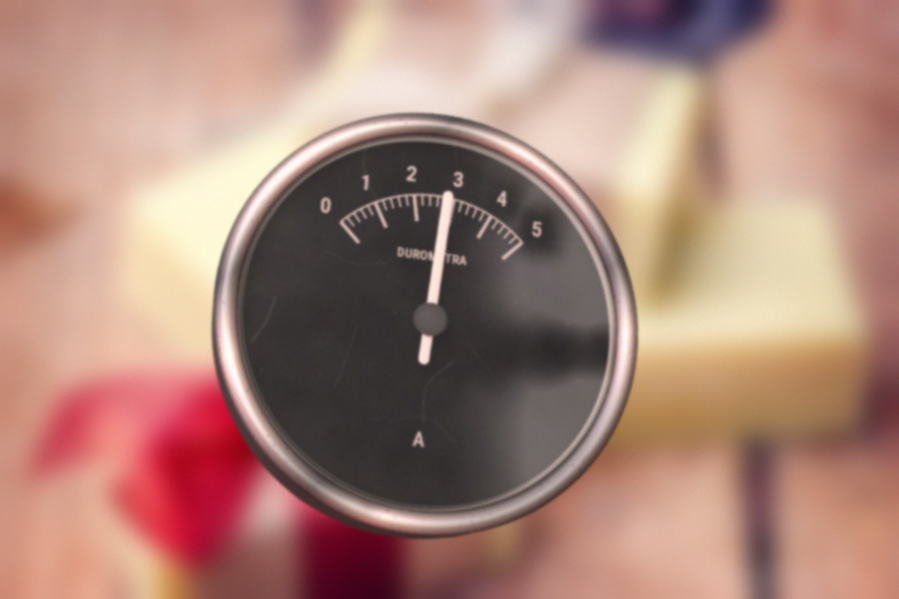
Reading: 2.8 A
